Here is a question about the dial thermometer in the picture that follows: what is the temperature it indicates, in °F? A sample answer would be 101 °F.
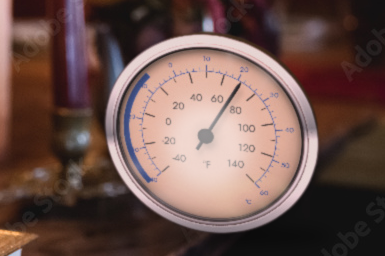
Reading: 70 °F
